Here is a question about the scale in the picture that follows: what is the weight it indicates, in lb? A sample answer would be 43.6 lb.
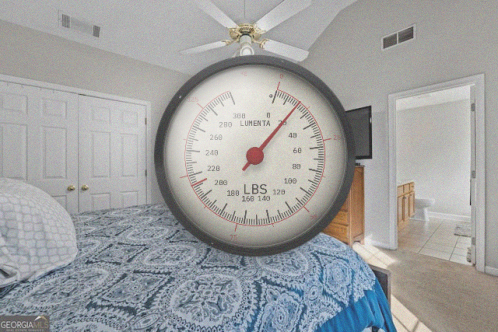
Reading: 20 lb
